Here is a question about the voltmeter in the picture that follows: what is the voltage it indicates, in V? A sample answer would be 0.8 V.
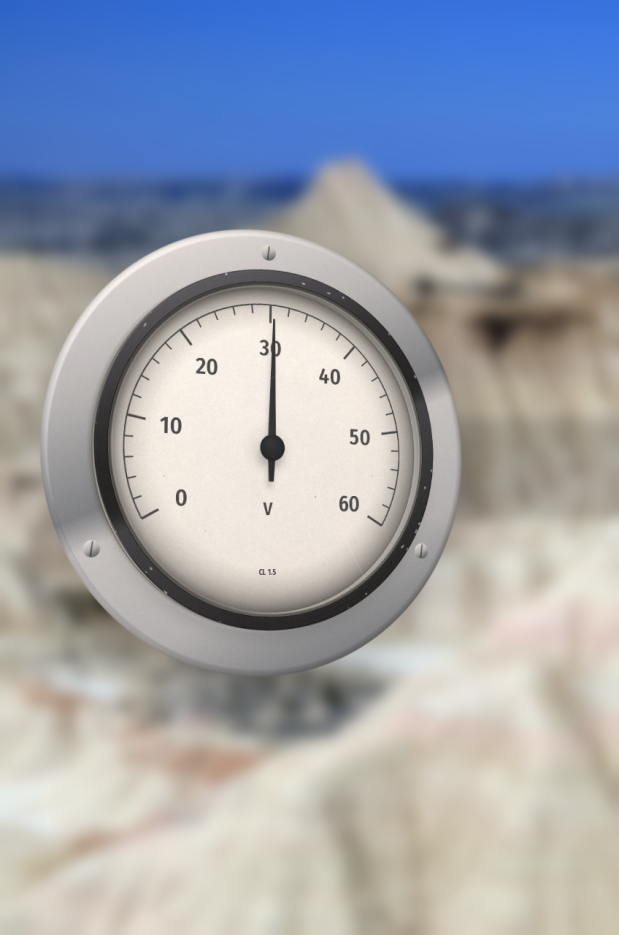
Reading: 30 V
